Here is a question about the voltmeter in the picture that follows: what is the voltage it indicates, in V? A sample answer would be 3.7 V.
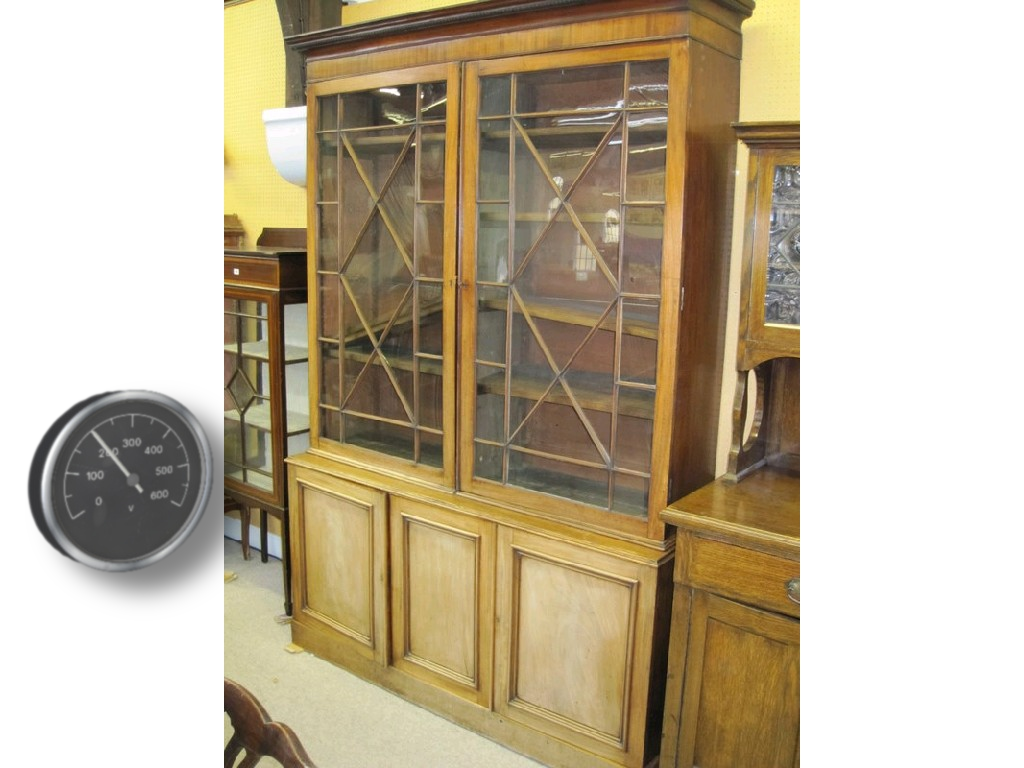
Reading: 200 V
